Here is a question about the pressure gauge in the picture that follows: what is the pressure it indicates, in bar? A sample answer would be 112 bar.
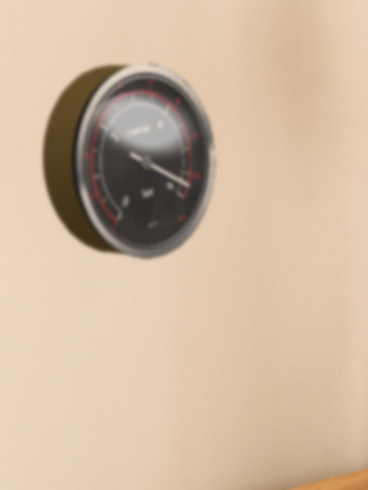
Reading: 5.75 bar
